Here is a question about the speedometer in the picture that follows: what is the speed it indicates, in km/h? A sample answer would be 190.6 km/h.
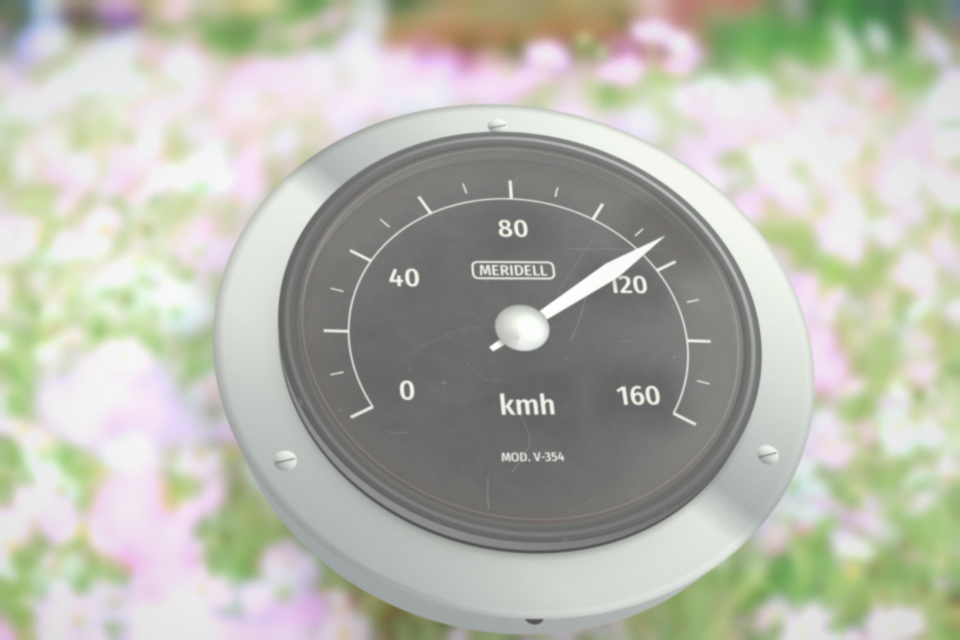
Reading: 115 km/h
